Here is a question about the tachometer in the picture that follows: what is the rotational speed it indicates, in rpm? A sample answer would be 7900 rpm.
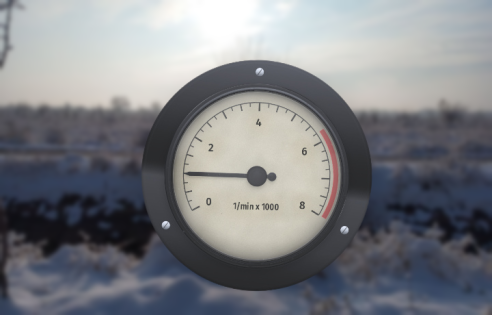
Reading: 1000 rpm
